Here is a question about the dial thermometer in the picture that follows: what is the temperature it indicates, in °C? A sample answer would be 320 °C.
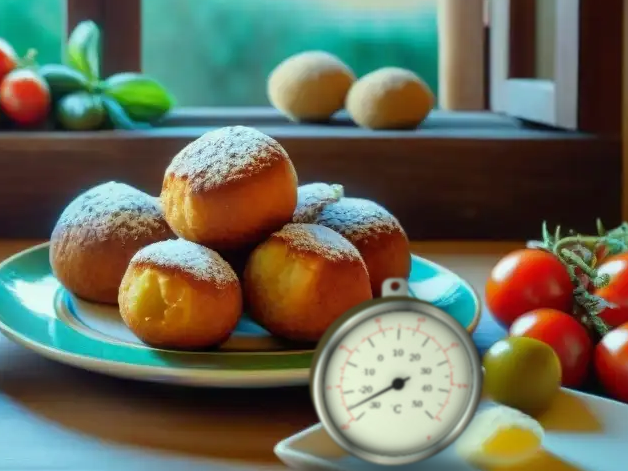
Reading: -25 °C
